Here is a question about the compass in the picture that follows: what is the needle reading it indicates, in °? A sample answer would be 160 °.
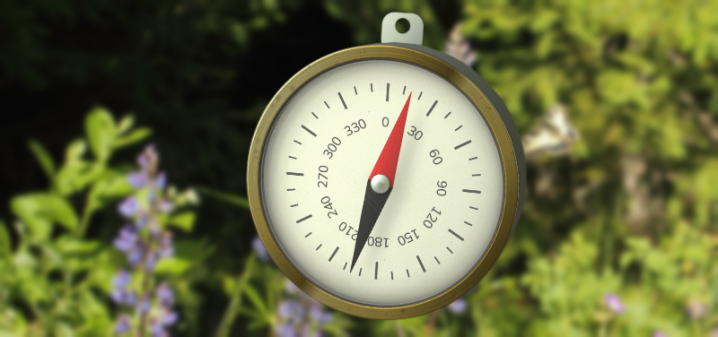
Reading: 15 °
